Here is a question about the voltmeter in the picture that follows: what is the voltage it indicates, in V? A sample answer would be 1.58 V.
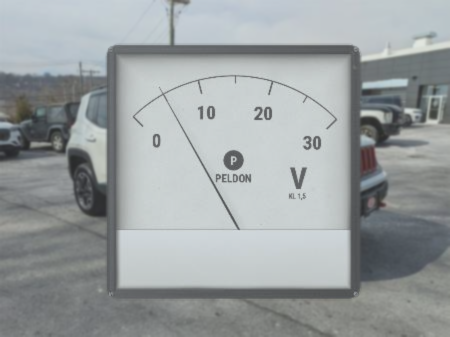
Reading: 5 V
